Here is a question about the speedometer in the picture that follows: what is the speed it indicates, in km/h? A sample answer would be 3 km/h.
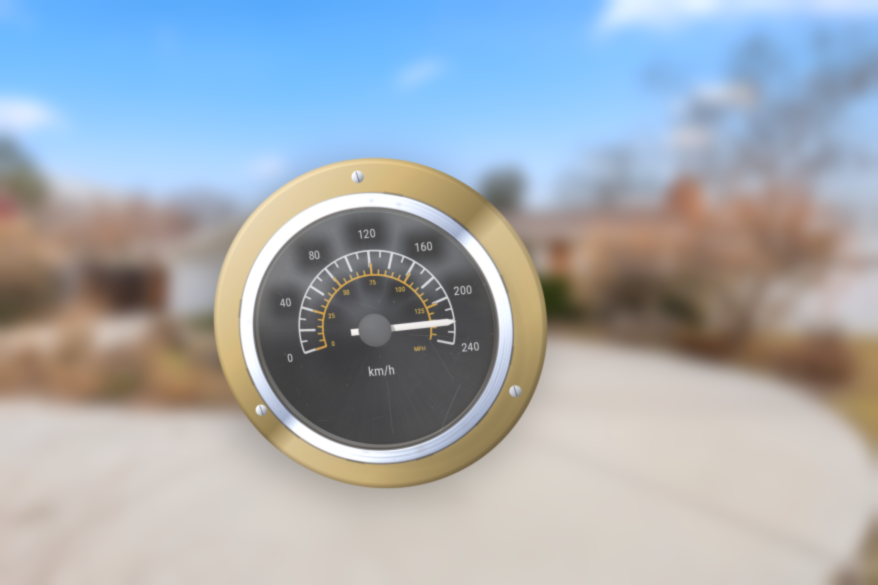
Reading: 220 km/h
